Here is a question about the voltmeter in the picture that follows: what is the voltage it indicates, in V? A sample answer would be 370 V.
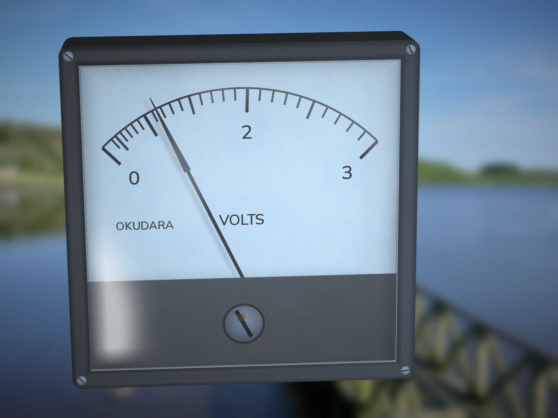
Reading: 1.15 V
